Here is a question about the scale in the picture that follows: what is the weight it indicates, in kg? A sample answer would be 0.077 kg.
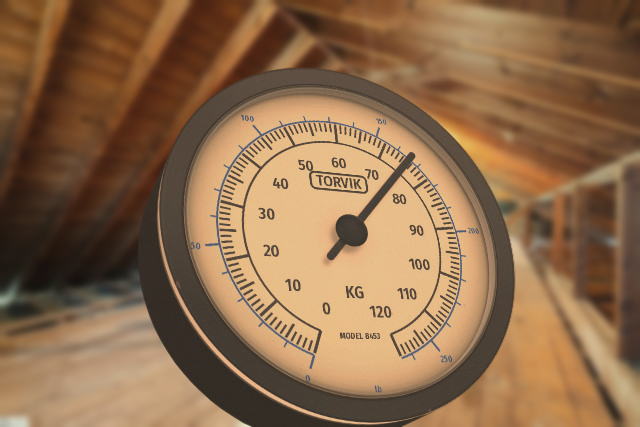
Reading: 75 kg
